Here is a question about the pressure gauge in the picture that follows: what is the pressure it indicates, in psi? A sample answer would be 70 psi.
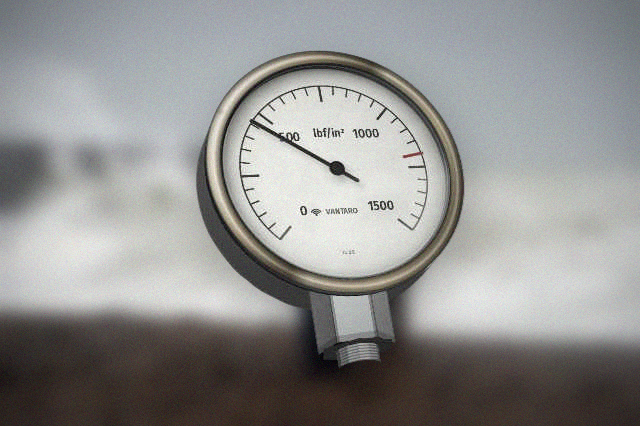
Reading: 450 psi
